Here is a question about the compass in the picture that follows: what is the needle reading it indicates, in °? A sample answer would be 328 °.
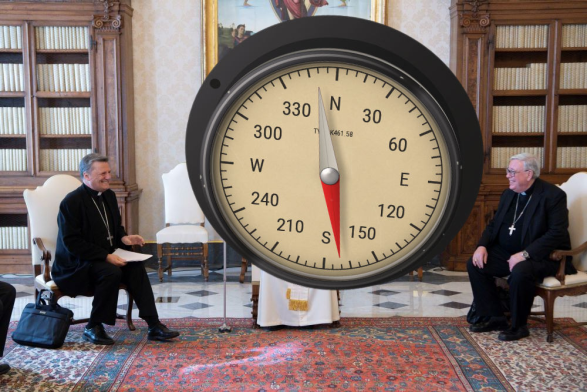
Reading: 170 °
